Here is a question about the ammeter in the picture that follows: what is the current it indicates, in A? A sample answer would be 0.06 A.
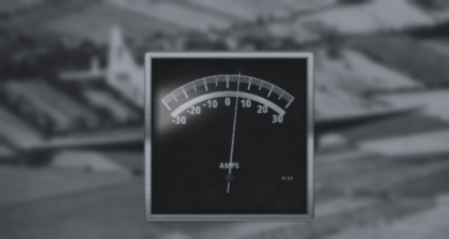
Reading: 5 A
